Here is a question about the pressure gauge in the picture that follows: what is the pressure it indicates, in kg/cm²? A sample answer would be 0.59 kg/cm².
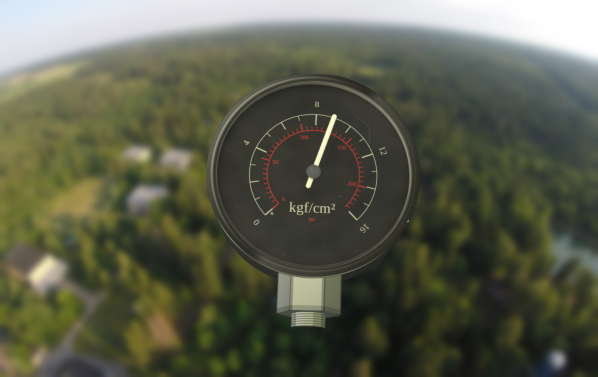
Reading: 9 kg/cm²
